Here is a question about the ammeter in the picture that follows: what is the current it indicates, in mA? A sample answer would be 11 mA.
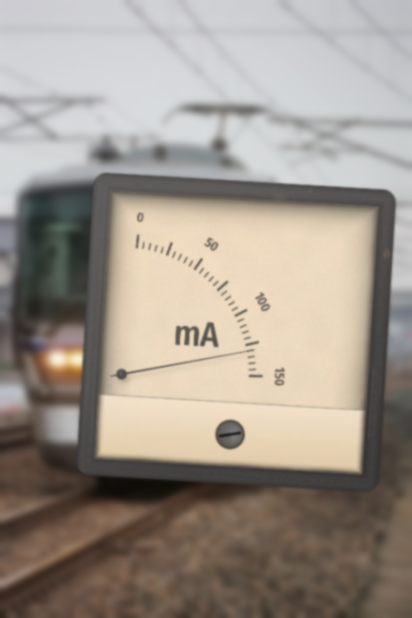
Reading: 130 mA
